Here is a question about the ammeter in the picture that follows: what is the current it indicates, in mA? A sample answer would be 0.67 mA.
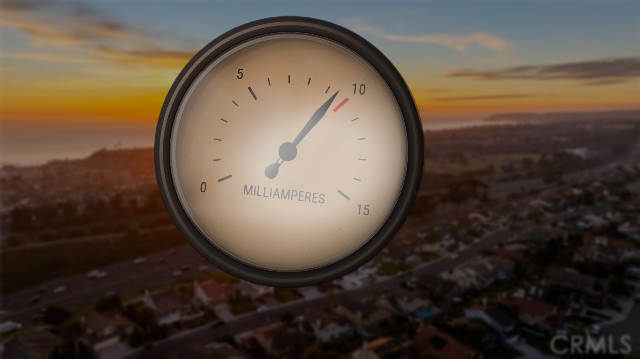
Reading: 9.5 mA
